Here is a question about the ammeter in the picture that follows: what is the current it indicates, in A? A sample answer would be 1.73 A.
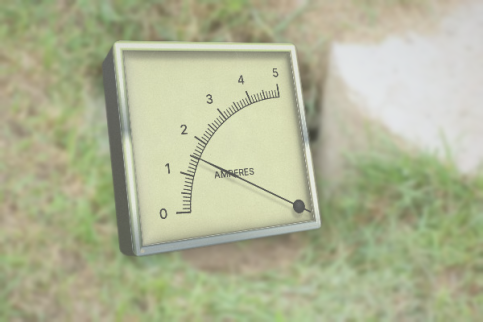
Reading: 1.5 A
